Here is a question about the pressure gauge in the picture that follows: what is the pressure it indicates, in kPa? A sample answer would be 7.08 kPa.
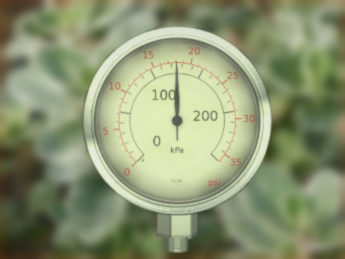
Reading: 125 kPa
